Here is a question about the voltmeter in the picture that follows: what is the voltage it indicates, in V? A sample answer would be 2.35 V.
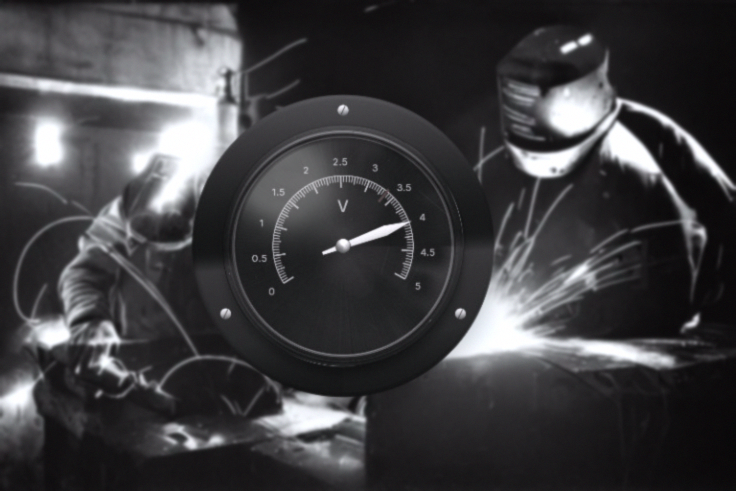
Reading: 4 V
